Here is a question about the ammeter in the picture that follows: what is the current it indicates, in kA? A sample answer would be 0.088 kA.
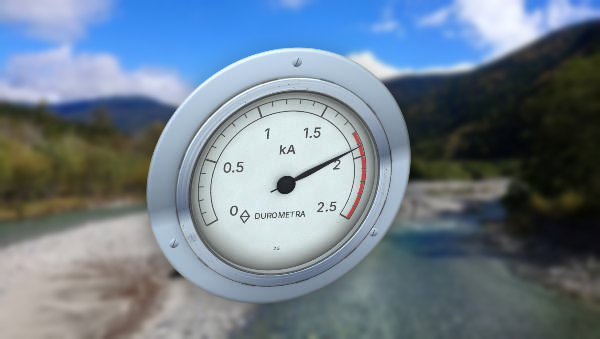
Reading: 1.9 kA
